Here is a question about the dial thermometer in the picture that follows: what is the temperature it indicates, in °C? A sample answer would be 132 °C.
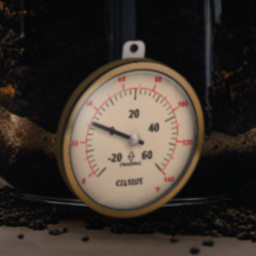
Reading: 0 °C
